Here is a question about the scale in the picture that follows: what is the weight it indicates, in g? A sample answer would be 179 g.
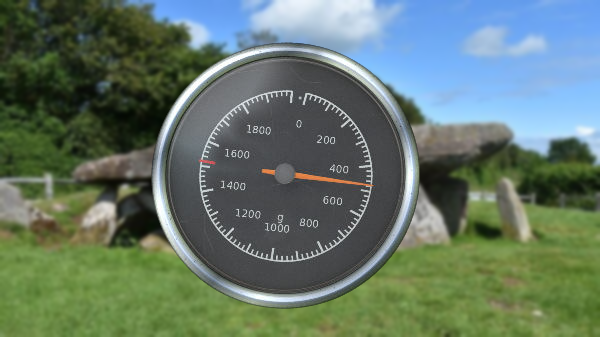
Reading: 480 g
